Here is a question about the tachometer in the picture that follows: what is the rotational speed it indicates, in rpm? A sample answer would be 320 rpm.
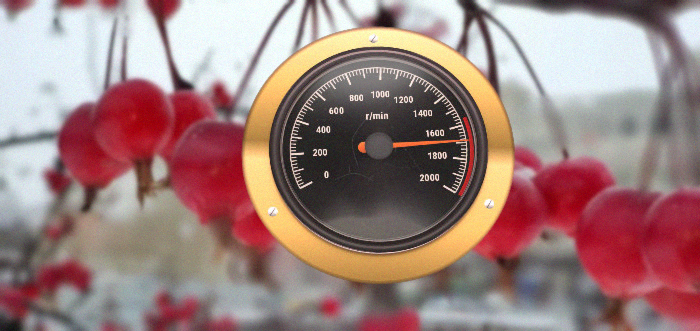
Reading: 1700 rpm
